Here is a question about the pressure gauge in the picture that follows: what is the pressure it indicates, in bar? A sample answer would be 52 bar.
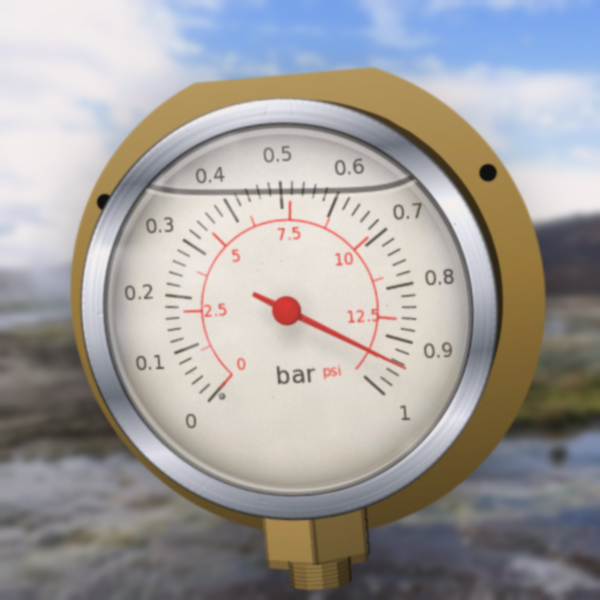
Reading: 0.94 bar
